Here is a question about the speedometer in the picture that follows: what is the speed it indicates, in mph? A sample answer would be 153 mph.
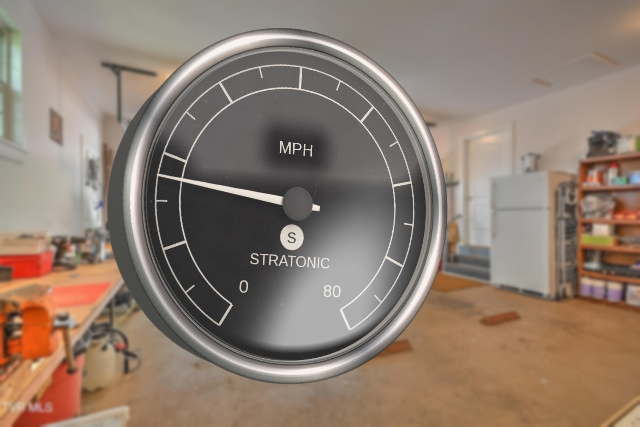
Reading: 17.5 mph
